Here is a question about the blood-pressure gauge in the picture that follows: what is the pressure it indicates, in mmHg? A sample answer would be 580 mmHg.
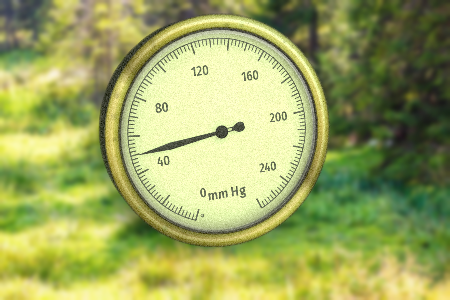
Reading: 50 mmHg
